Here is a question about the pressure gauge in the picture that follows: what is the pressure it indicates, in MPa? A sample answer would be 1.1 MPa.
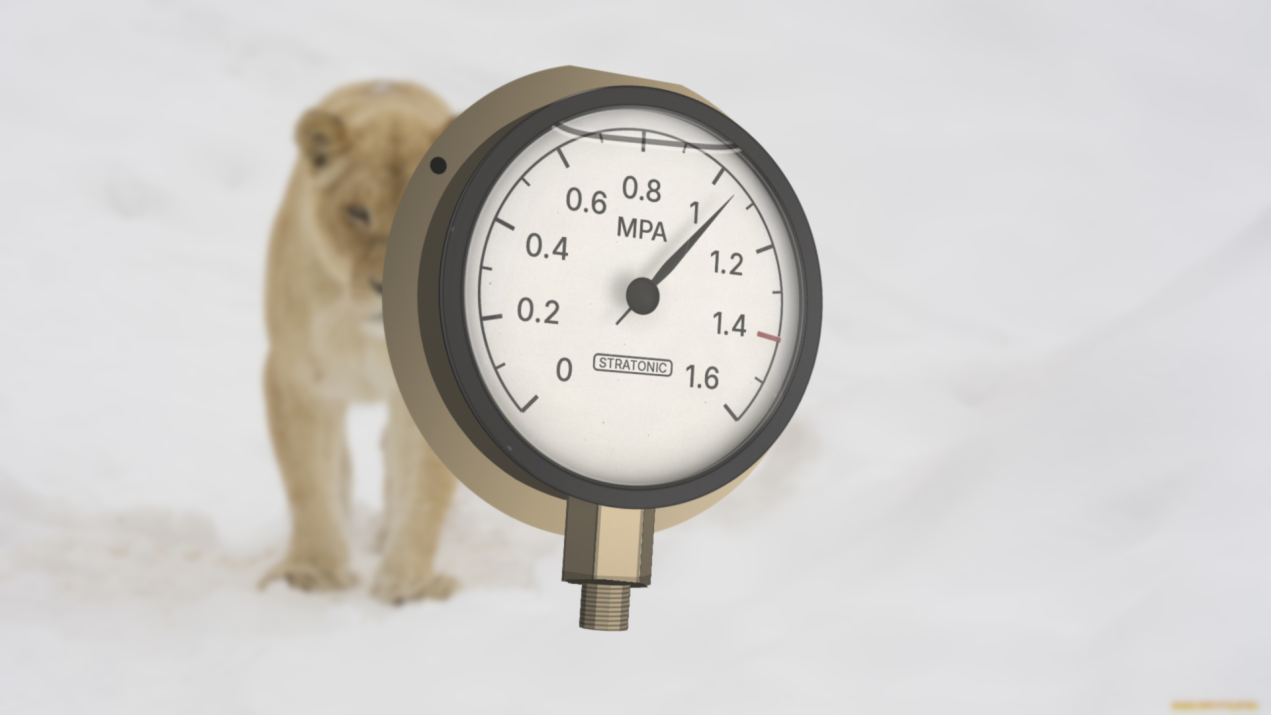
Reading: 1.05 MPa
